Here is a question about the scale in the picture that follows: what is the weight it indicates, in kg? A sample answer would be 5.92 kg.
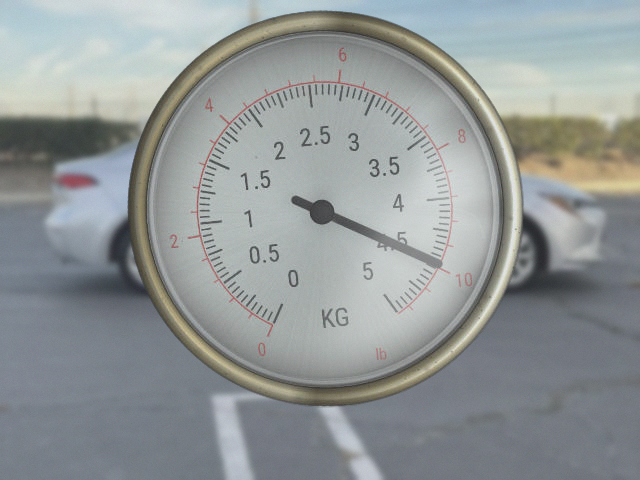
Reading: 4.5 kg
